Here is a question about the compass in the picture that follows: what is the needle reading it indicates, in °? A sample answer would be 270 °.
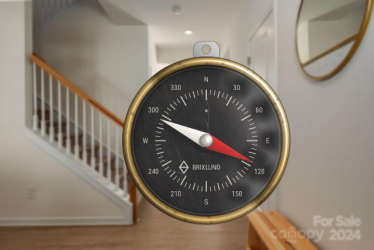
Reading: 115 °
